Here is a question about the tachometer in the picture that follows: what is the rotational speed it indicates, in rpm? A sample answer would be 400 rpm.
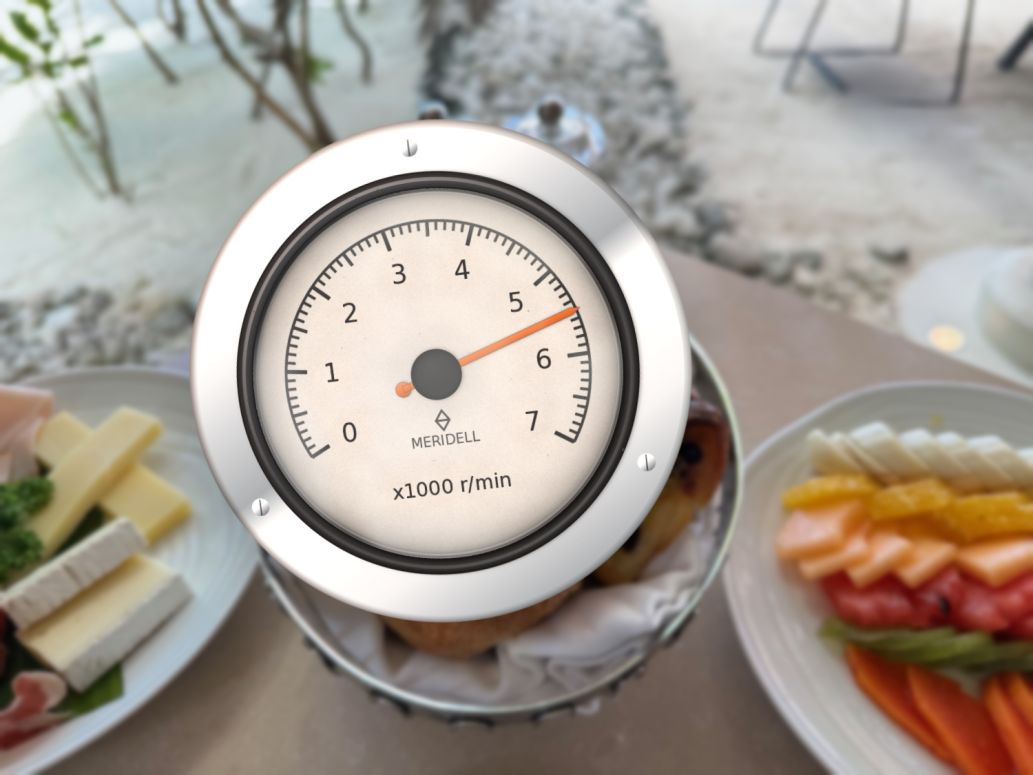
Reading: 5500 rpm
